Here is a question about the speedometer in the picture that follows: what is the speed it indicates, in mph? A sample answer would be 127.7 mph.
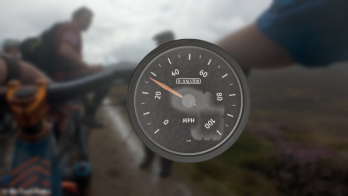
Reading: 27.5 mph
